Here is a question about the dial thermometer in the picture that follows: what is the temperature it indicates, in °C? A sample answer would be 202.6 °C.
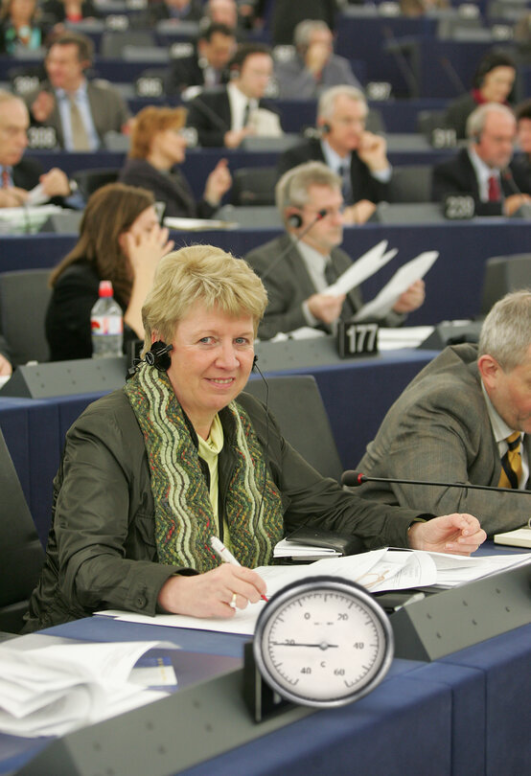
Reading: -20 °C
